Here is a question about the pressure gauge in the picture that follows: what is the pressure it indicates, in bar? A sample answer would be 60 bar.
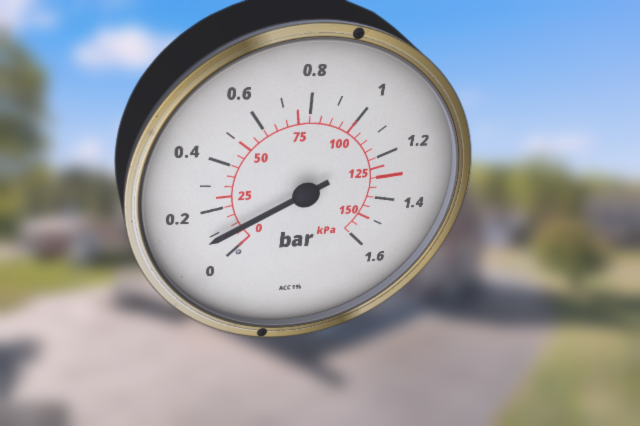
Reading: 0.1 bar
